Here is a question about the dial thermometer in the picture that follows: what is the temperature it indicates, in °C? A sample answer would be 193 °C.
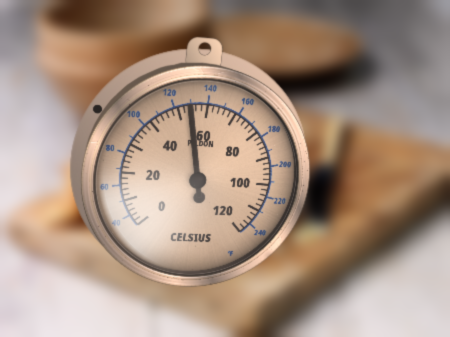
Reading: 54 °C
